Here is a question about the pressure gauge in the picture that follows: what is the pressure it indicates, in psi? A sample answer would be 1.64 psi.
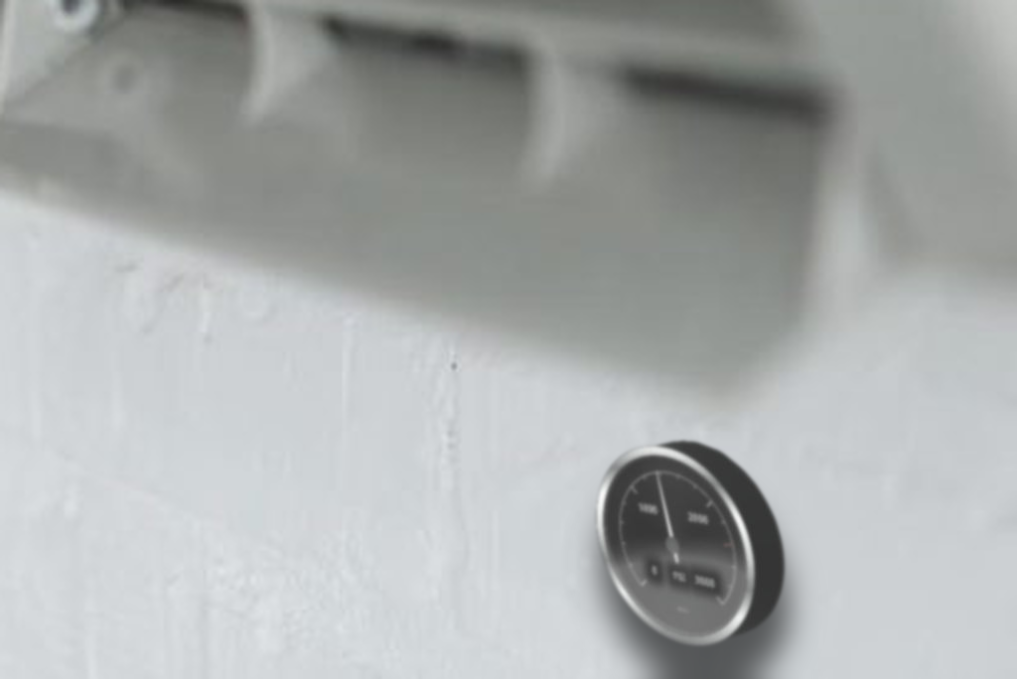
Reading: 1400 psi
